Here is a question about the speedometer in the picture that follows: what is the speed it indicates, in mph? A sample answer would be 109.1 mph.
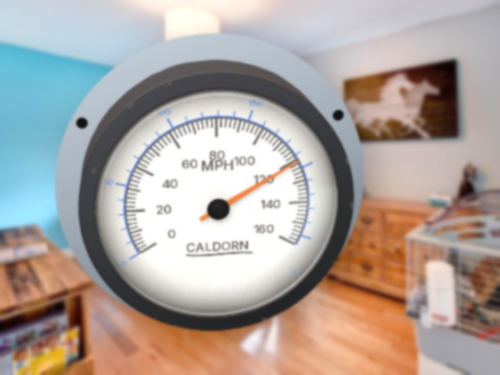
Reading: 120 mph
